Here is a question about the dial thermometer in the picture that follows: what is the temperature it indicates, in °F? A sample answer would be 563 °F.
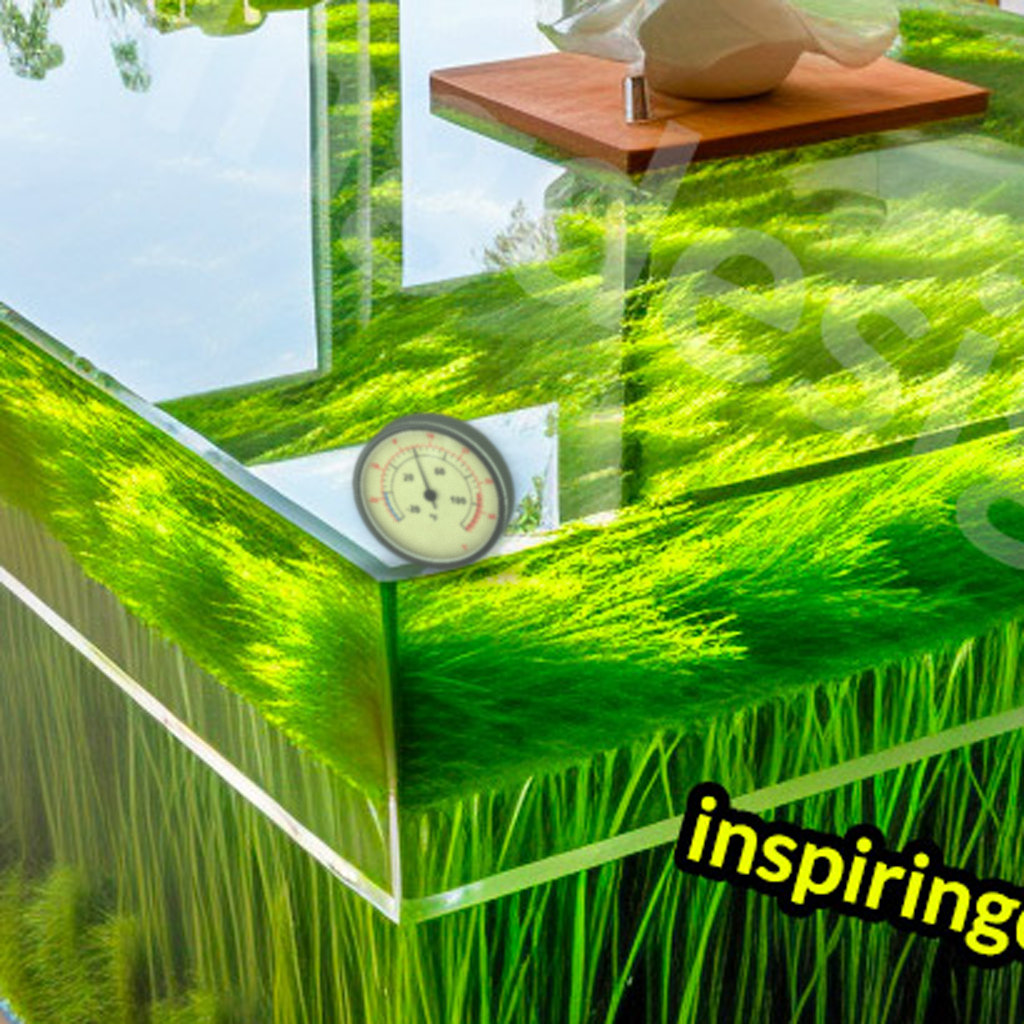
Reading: 40 °F
